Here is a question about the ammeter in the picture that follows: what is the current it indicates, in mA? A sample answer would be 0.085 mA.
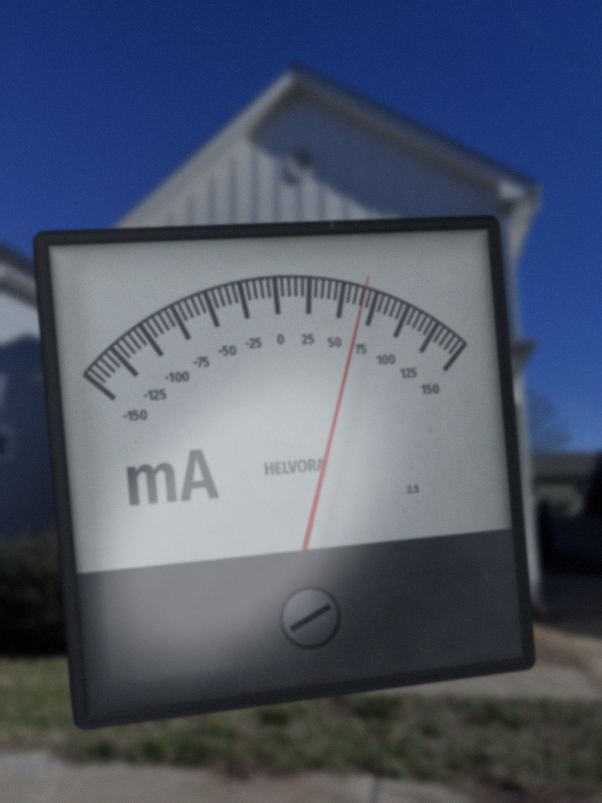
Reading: 65 mA
